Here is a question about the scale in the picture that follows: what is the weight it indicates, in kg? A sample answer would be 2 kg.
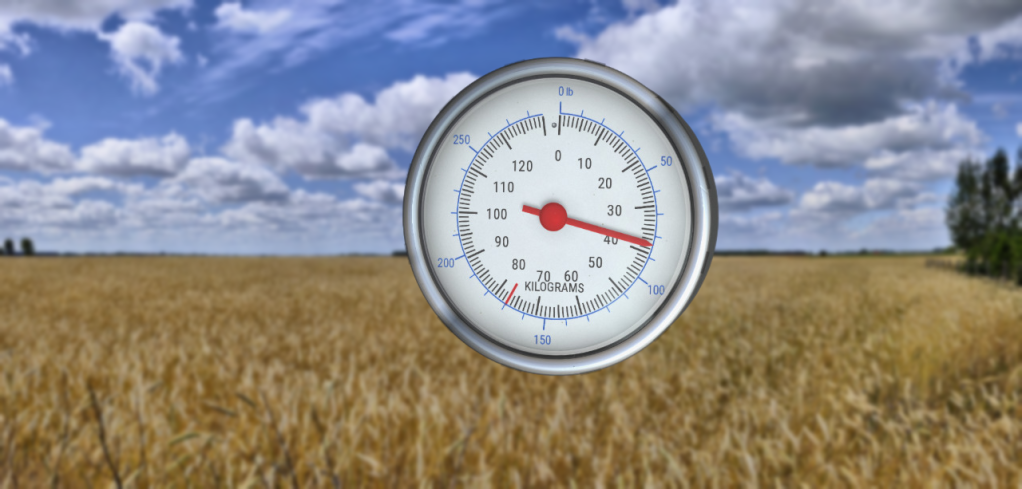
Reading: 38 kg
